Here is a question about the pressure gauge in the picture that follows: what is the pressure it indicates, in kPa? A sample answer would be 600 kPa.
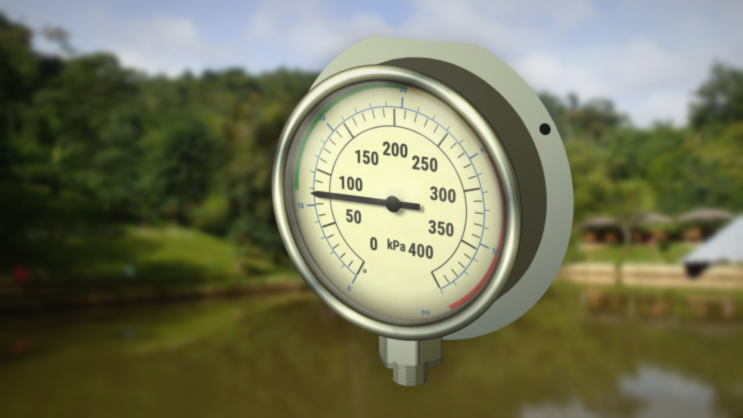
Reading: 80 kPa
